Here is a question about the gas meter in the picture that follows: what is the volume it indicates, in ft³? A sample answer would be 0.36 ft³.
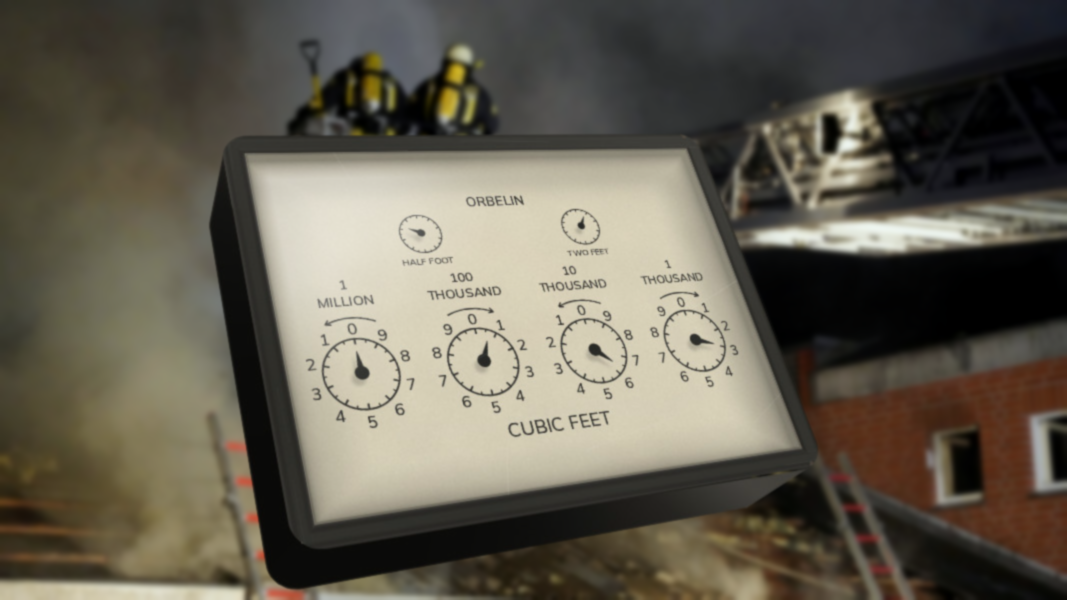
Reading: 6300 ft³
